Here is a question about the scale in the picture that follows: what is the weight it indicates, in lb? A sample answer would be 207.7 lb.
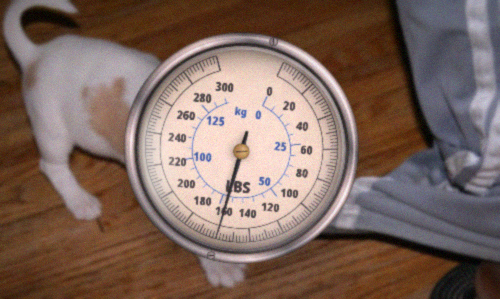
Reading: 160 lb
